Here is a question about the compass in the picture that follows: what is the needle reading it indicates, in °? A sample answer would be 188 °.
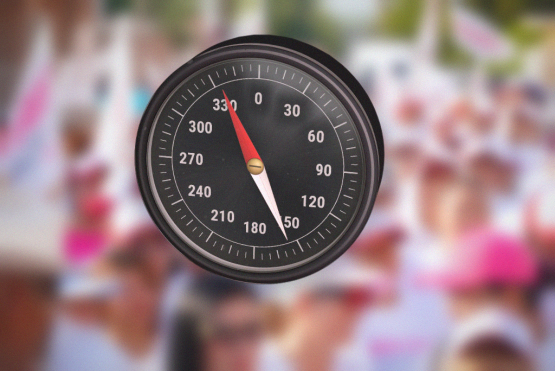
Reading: 335 °
